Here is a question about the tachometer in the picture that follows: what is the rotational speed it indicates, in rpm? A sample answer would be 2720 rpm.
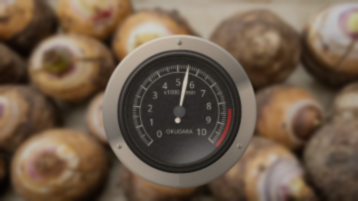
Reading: 5500 rpm
